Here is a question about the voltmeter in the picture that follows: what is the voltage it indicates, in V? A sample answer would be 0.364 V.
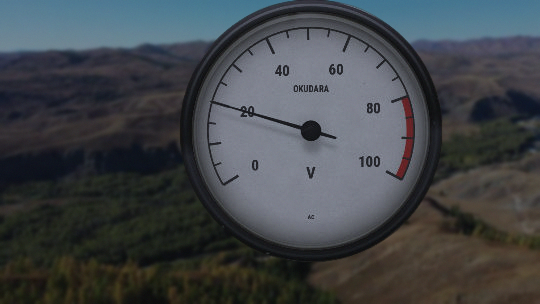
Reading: 20 V
